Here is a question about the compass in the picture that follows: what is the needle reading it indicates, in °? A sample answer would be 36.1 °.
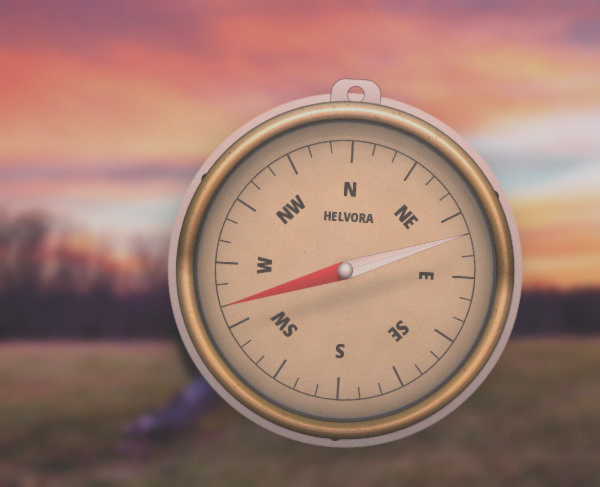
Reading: 250 °
